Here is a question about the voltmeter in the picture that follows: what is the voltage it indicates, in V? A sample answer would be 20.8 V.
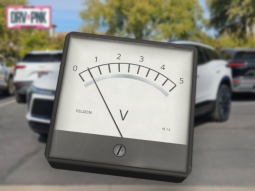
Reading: 0.5 V
